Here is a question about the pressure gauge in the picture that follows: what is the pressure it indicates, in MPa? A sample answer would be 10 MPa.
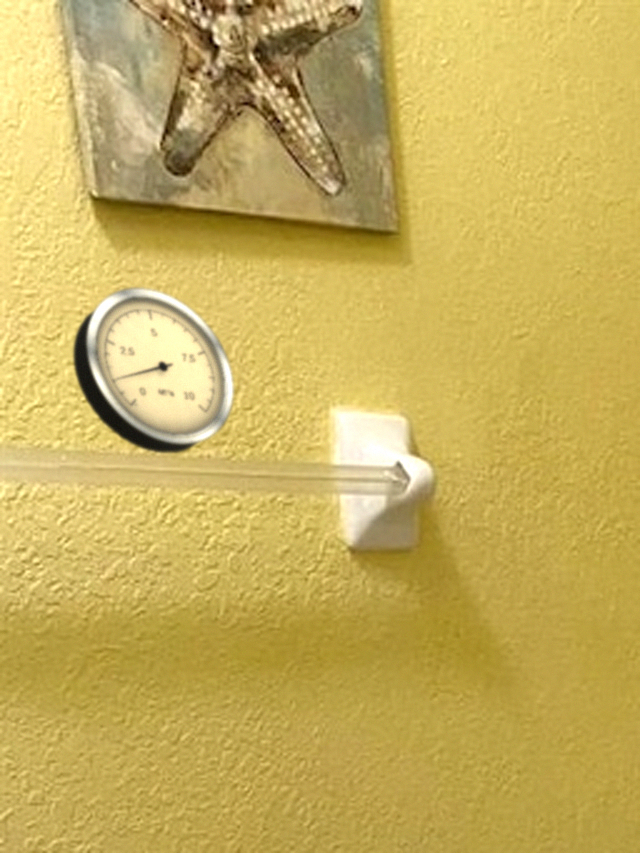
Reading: 1 MPa
